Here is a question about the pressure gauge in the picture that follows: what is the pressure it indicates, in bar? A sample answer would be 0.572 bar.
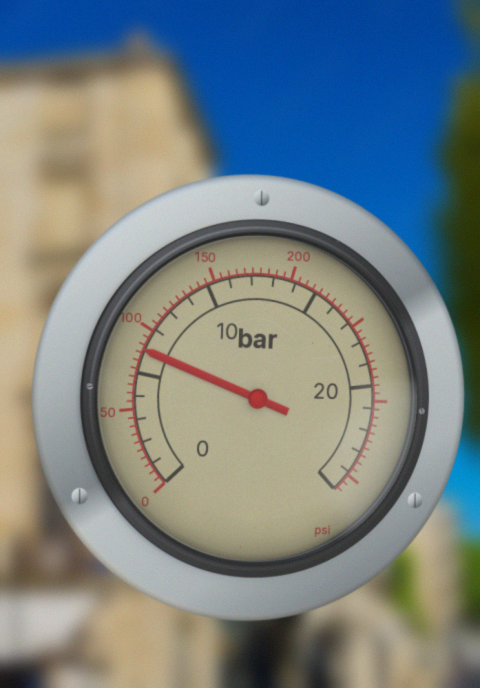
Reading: 6 bar
